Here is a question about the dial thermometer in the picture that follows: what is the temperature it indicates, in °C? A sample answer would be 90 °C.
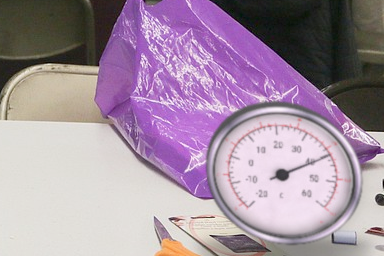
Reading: 40 °C
